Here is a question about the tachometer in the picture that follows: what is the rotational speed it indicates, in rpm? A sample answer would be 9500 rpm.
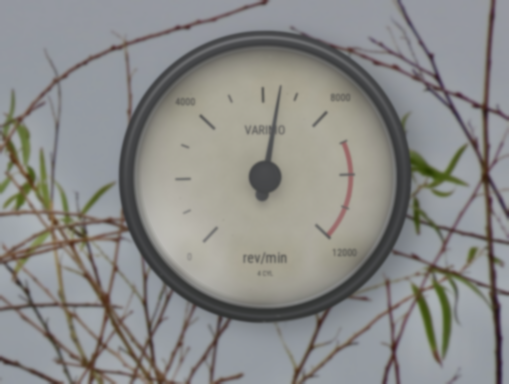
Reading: 6500 rpm
